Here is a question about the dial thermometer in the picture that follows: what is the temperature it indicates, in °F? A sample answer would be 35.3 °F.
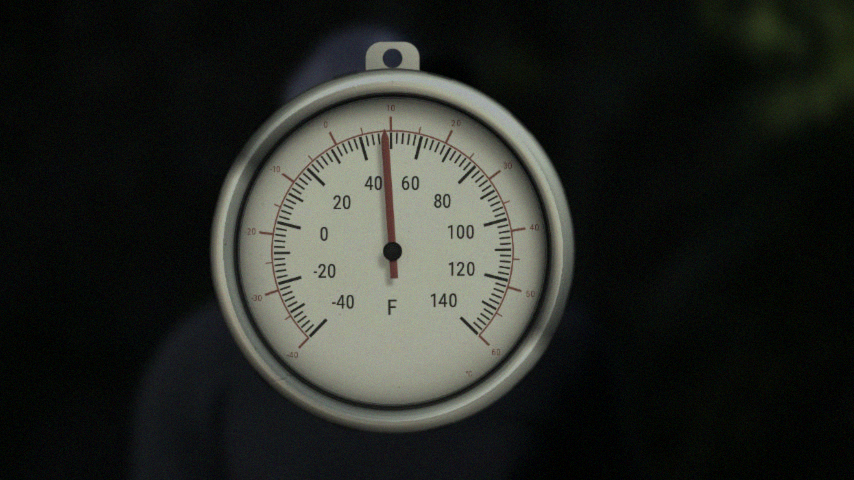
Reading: 48 °F
